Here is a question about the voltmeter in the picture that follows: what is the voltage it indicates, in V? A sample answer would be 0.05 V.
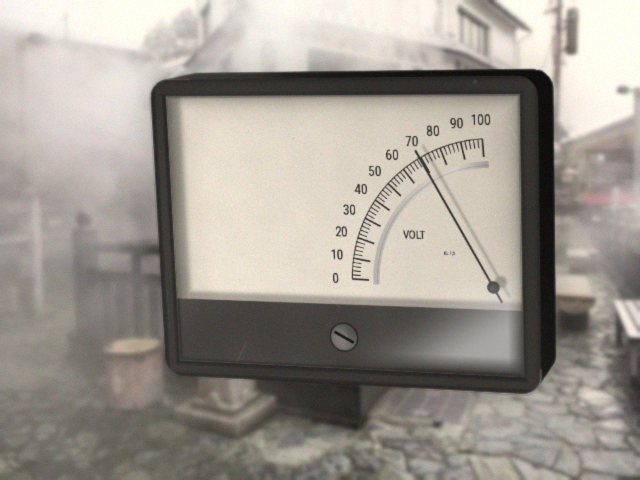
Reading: 70 V
